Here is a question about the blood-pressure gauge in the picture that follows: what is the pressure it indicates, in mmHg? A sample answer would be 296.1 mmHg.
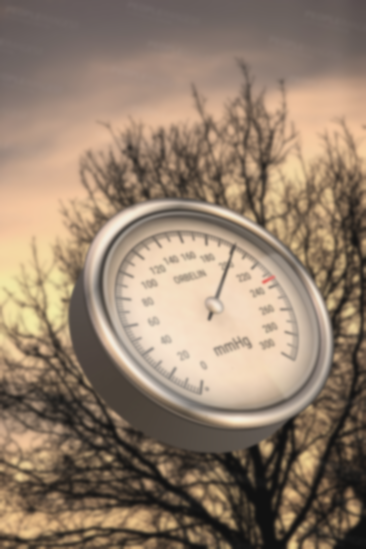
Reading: 200 mmHg
